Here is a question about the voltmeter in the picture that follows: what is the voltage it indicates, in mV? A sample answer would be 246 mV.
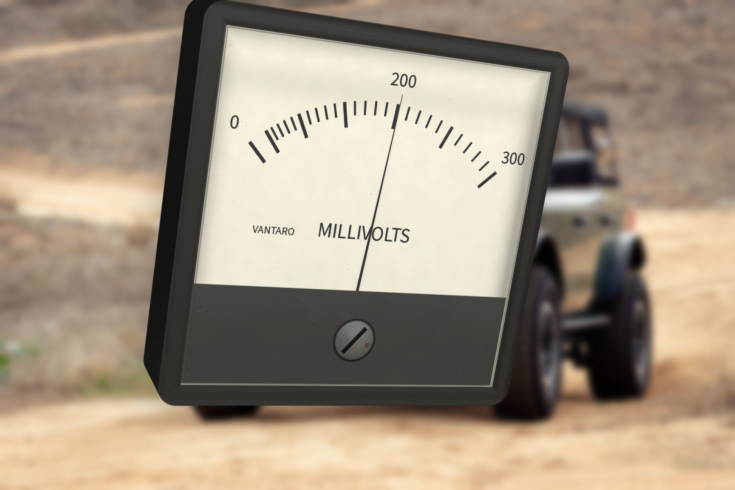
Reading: 200 mV
